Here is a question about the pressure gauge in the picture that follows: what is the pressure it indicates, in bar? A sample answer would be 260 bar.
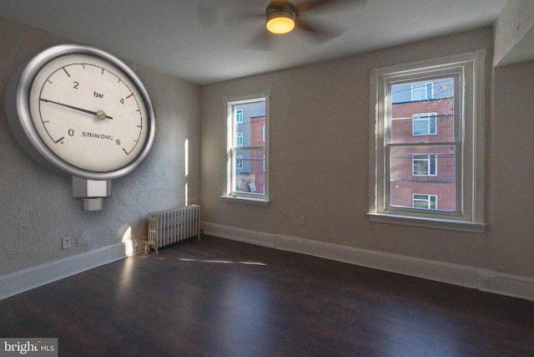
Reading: 1 bar
